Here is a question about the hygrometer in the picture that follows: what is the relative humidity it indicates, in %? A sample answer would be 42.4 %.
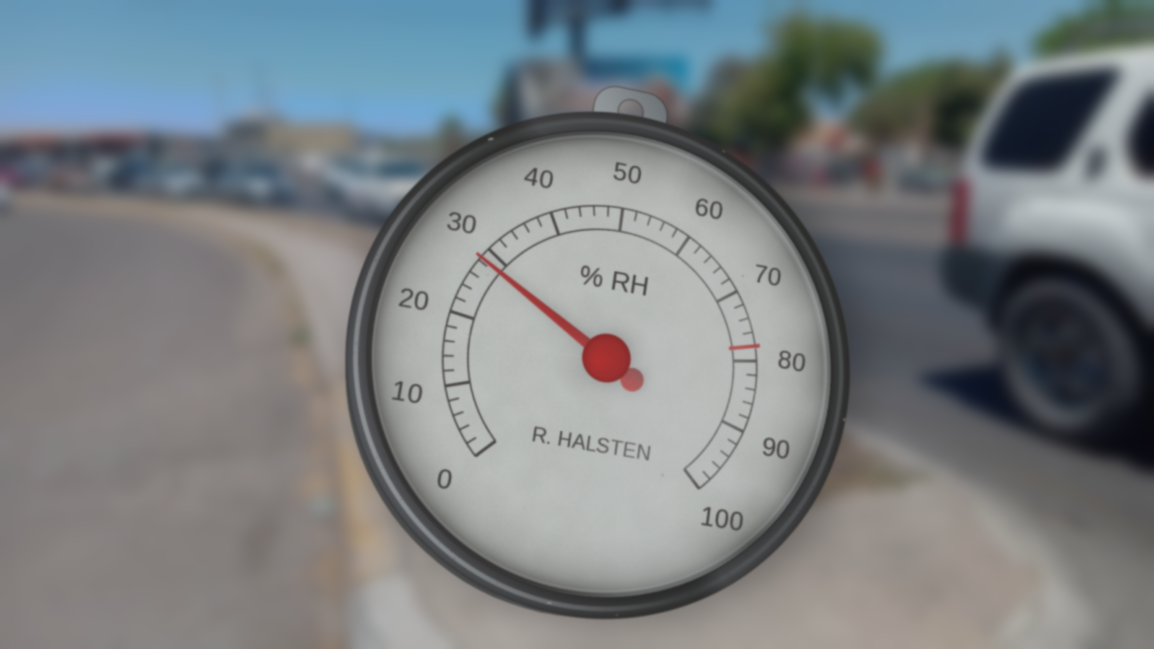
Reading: 28 %
